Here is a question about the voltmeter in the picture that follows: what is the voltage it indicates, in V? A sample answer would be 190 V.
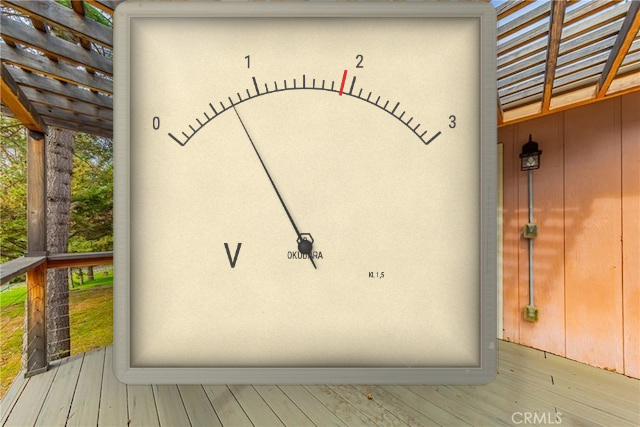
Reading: 0.7 V
